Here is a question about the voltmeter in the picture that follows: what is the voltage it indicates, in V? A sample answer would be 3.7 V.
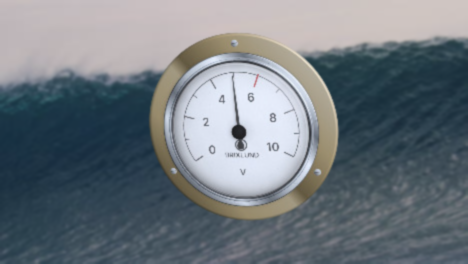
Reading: 5 V
